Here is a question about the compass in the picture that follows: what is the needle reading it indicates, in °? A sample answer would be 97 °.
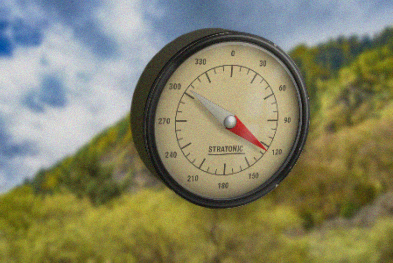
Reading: 125 °
